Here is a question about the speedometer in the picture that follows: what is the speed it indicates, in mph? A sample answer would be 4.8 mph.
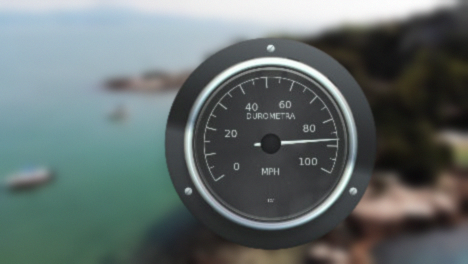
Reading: 87.5 mph
